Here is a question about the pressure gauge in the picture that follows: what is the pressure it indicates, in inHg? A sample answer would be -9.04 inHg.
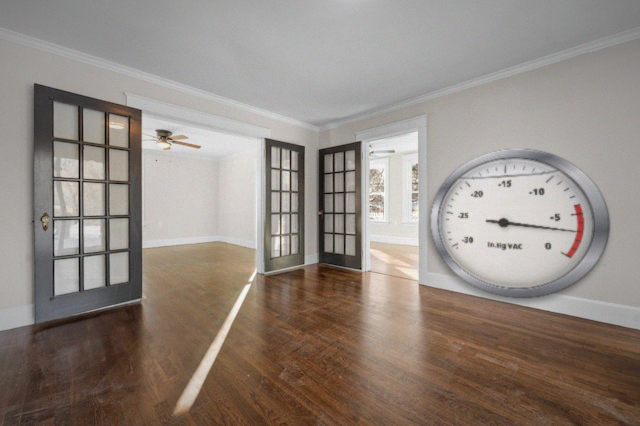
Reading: -3 inHg
